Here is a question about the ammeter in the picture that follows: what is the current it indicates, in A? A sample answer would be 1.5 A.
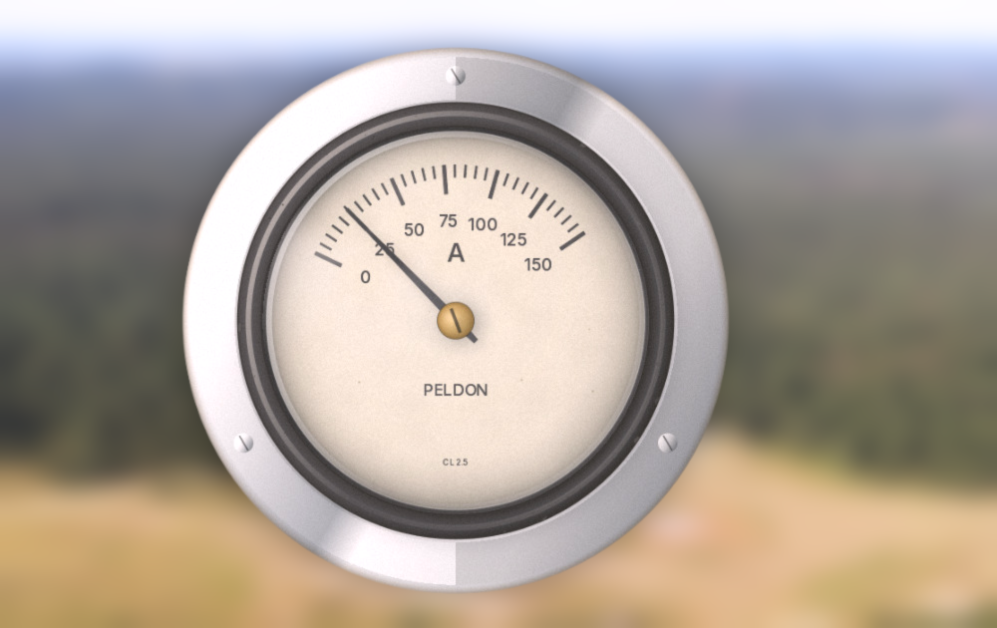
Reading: 25 A
